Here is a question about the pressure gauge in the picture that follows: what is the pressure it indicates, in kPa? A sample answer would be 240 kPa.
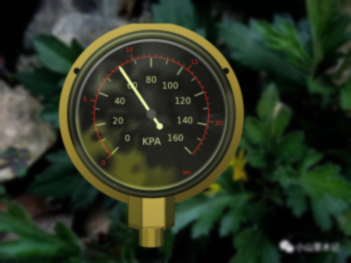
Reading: 60 kPa
